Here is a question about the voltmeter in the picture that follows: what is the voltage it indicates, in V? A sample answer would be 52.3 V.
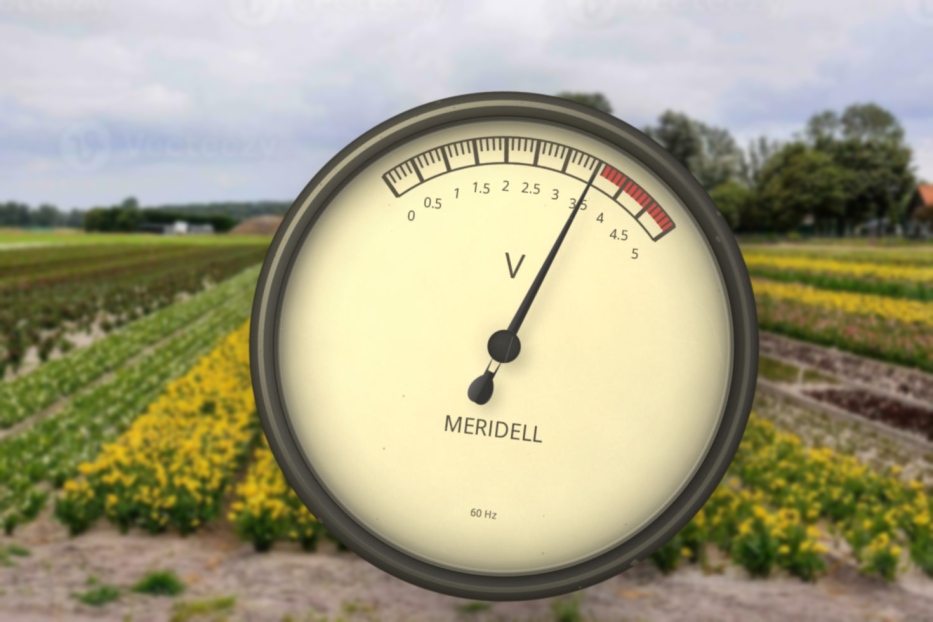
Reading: 3.5 V
